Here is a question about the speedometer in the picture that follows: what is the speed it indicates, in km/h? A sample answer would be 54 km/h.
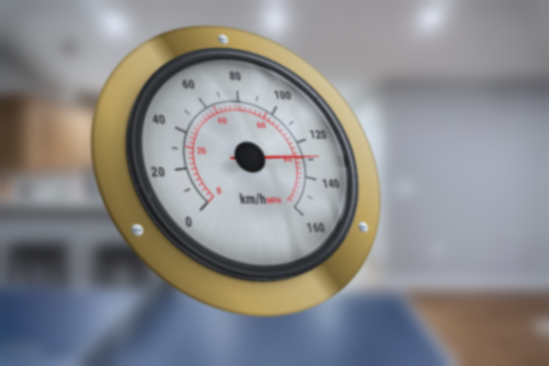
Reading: 130 km/h
